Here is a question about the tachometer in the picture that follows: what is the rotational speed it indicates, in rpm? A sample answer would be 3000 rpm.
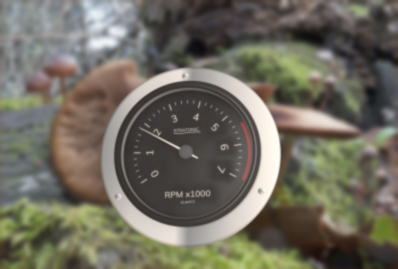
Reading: 1800 rpm
